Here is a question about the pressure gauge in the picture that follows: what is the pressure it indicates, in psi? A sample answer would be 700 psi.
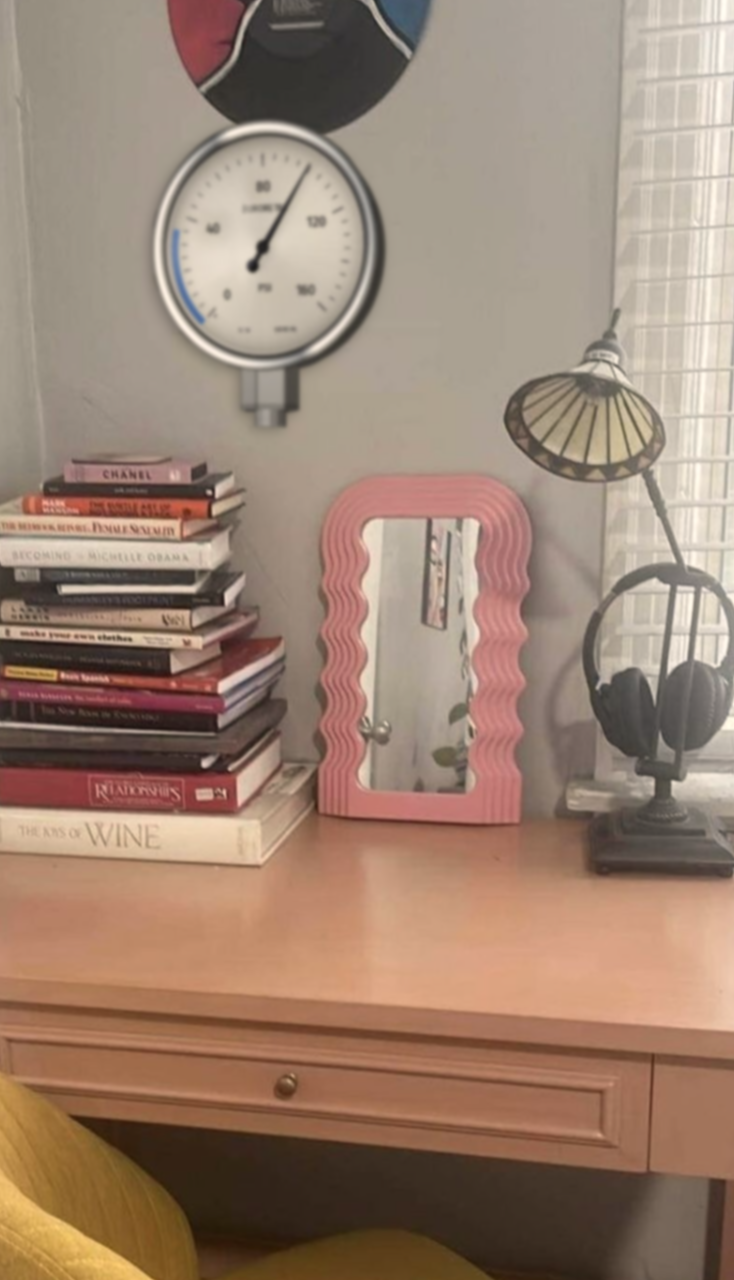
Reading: 100 psi
